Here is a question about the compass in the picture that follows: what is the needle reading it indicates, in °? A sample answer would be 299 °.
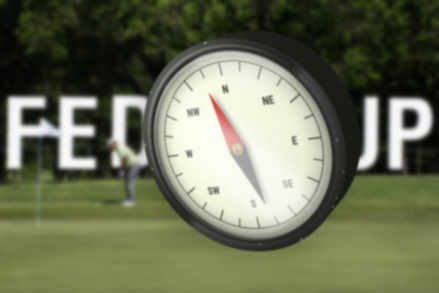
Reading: 345 °
